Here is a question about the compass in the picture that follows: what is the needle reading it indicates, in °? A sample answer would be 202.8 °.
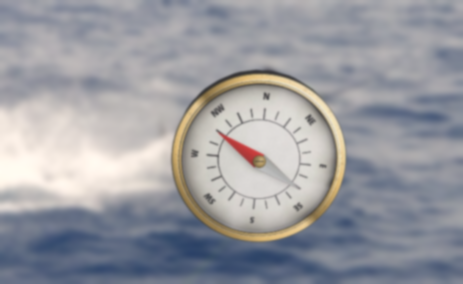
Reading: 300 °
